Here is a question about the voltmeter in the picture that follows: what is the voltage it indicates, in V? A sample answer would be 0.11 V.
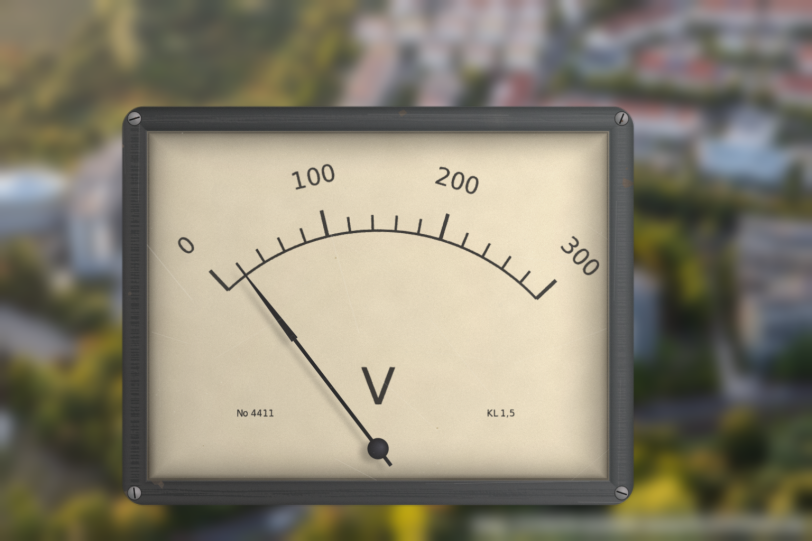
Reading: 20 V
